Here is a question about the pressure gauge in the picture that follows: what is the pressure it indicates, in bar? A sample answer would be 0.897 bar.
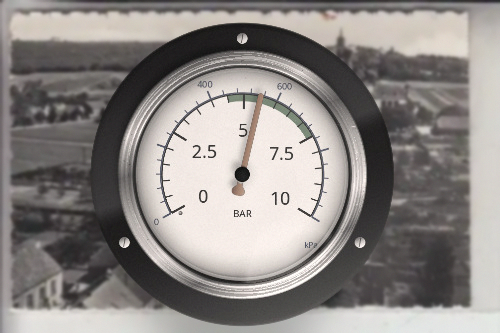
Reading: 5.5 bar
